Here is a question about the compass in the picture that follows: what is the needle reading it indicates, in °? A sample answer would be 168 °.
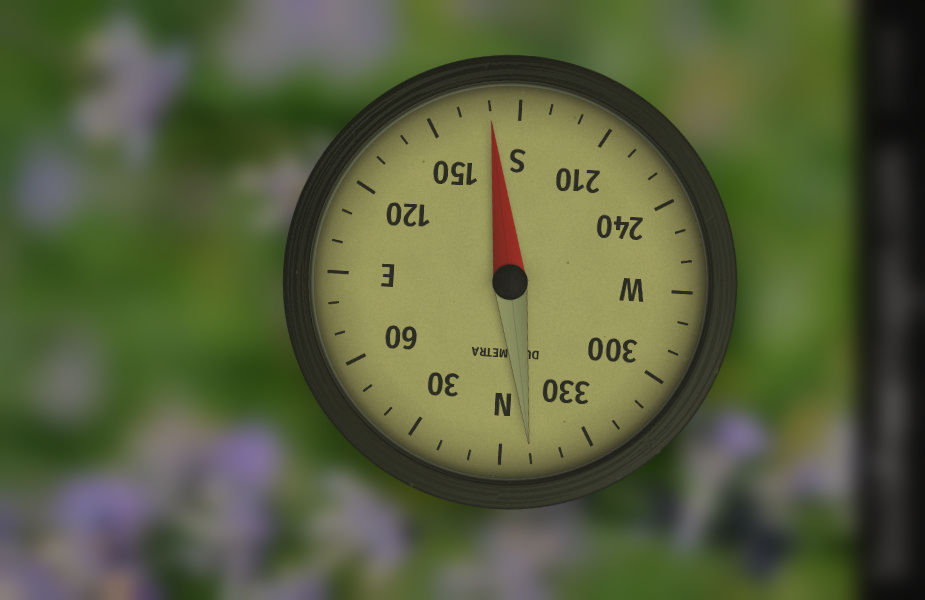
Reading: 170 °
